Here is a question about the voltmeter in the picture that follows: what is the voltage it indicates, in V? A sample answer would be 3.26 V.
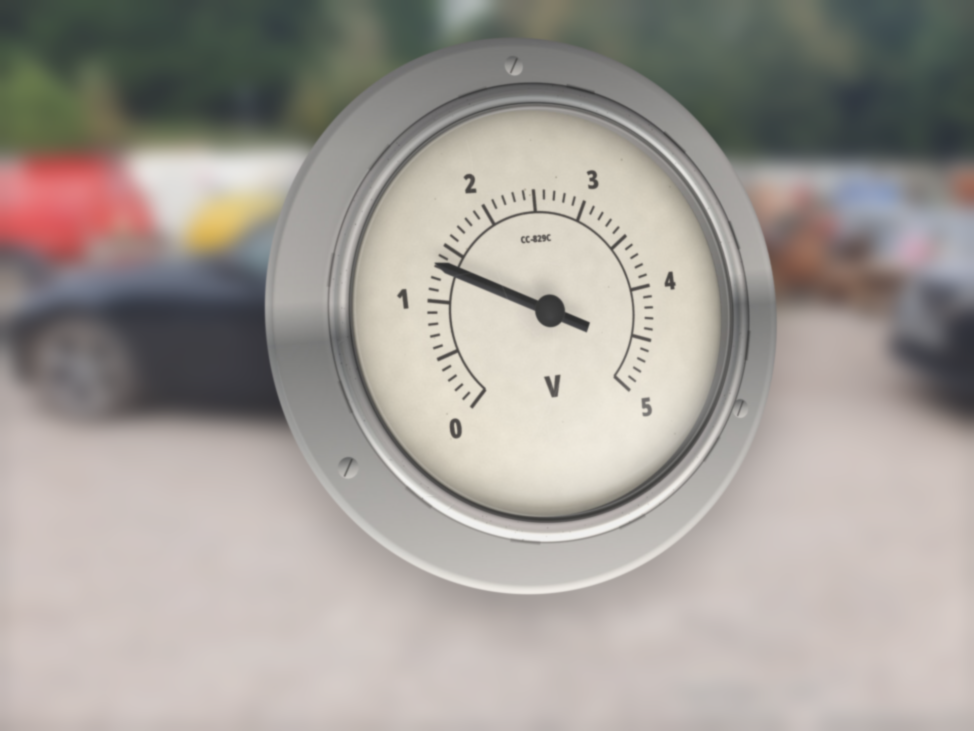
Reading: 1.3 V
